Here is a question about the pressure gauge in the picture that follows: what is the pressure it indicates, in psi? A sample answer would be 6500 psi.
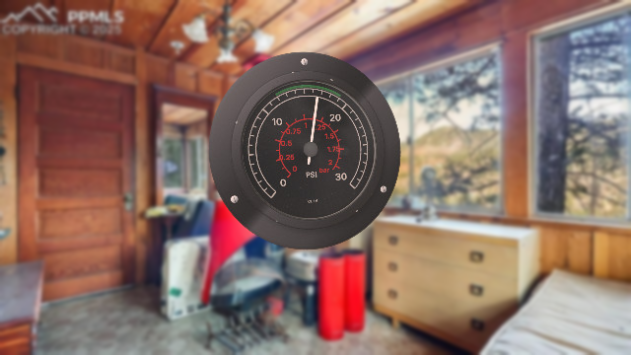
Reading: 16.5 psi
